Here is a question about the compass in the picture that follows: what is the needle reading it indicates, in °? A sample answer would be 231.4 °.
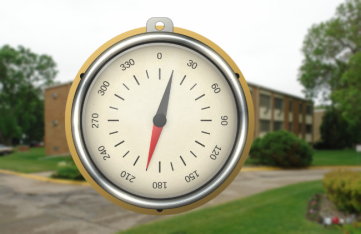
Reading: 195 °
